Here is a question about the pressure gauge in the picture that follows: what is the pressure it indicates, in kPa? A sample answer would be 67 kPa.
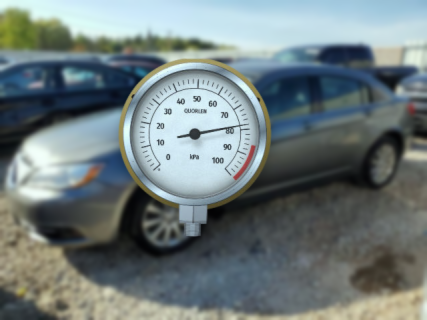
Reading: 78 kPa
